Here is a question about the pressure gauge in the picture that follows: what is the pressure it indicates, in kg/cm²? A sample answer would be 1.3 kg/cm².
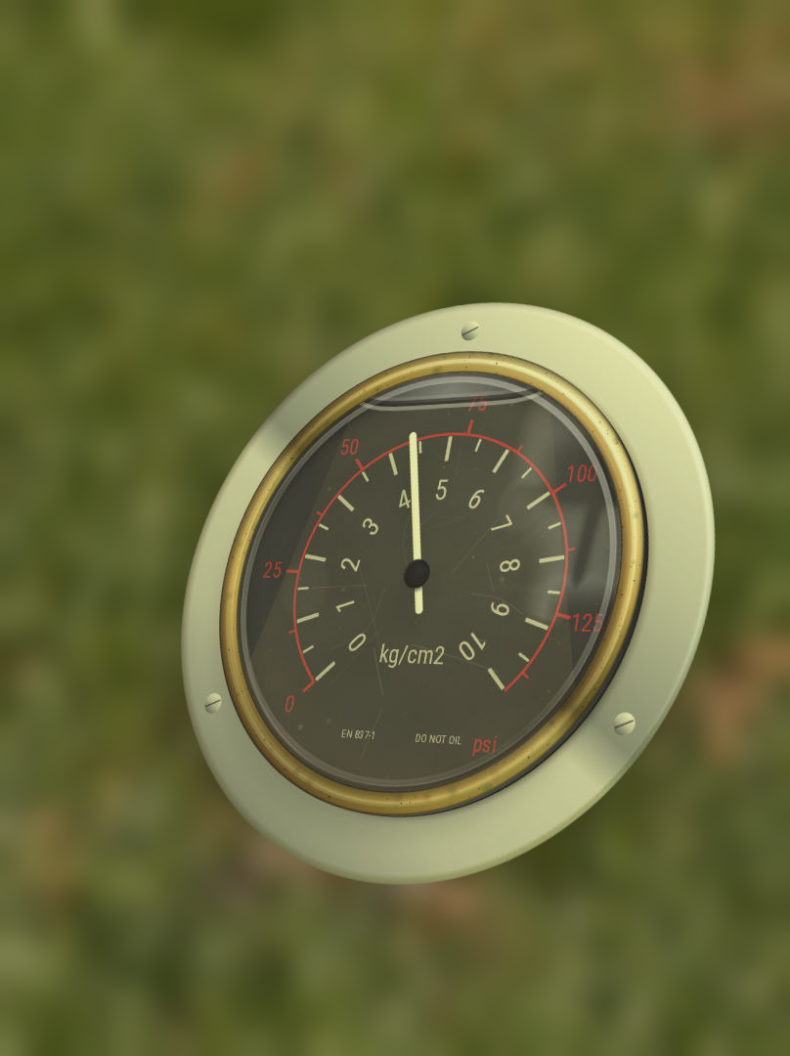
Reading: 4.5 kg/cm²
